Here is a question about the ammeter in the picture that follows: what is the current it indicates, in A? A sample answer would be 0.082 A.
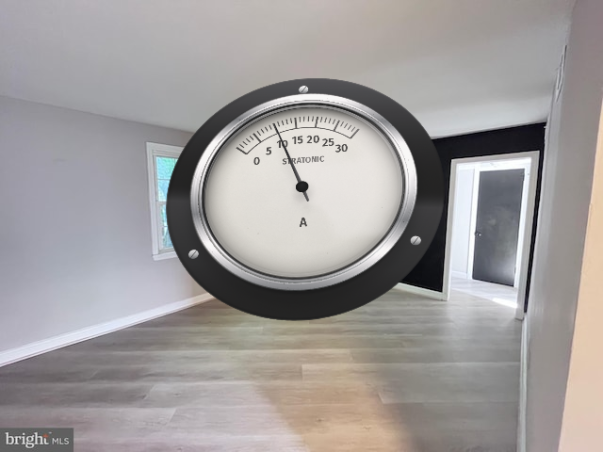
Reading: 10 A
